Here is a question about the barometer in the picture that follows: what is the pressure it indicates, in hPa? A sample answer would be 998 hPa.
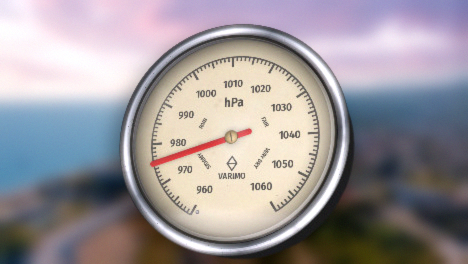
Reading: 975 hPa
